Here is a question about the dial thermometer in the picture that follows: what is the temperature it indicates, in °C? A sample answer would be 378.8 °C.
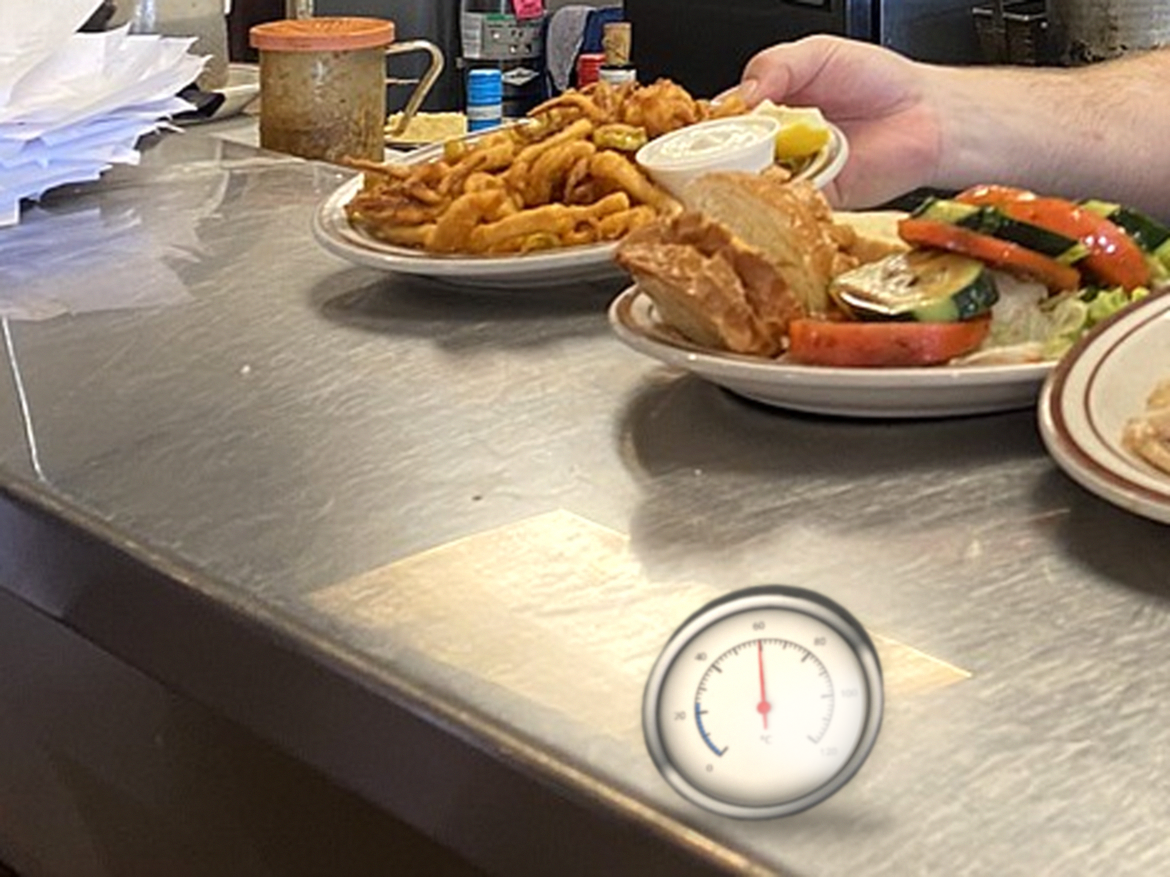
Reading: 60 °C
